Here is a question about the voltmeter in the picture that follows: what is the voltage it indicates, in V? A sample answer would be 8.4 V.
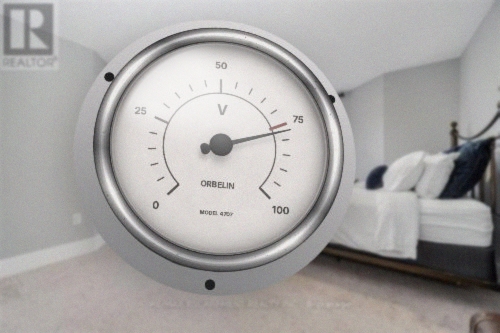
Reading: 77.5 V
